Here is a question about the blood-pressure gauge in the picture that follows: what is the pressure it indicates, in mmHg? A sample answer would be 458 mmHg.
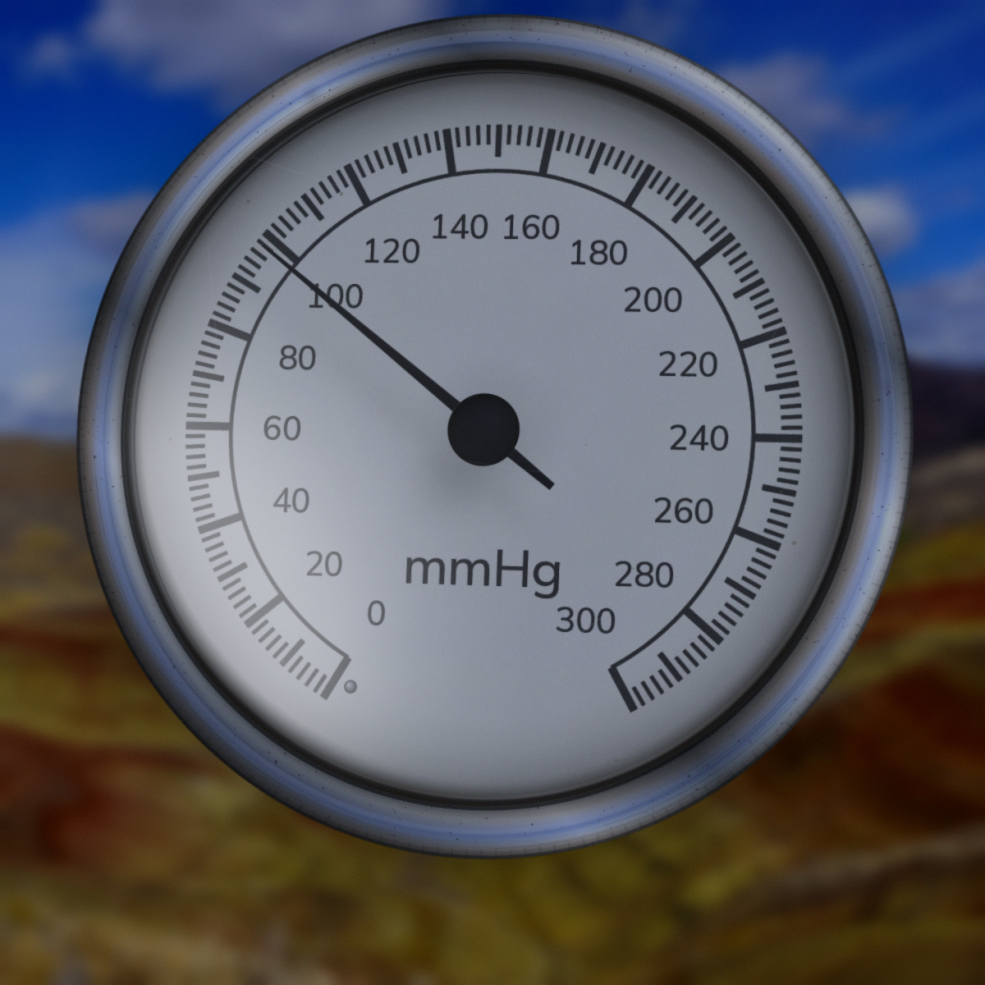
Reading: 98 mmHg
